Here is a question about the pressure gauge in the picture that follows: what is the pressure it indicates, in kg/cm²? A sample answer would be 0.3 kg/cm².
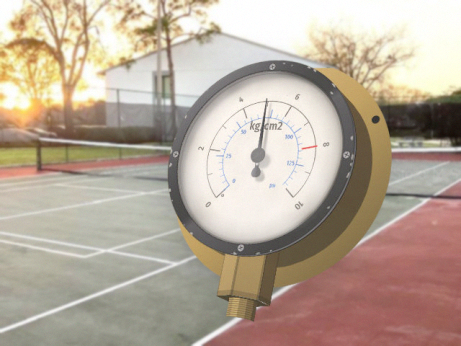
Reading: 5 kg/cm²
